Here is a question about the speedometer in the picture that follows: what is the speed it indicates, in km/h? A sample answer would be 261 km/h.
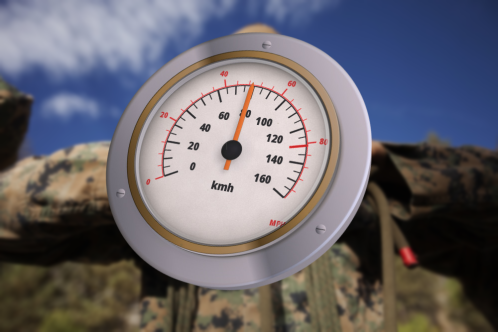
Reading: 80 km/h
